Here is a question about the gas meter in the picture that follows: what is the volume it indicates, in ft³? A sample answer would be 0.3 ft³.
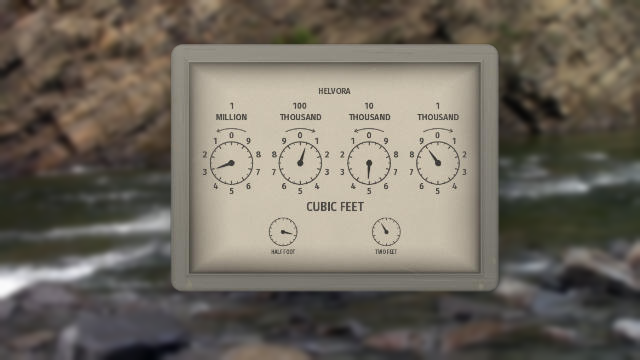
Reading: 304900 ft³
